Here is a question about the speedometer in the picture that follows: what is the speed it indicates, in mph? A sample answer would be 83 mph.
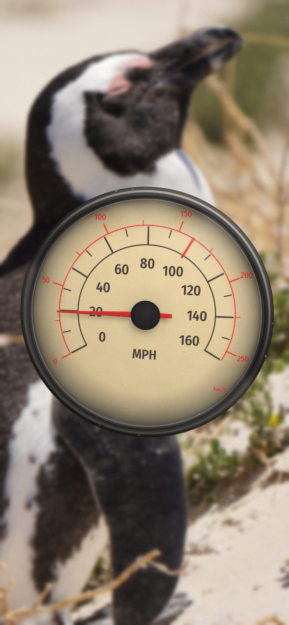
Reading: 20 mph
